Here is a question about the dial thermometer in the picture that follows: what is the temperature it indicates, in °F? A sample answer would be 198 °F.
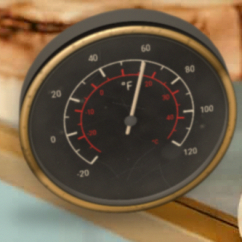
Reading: 60 °F
